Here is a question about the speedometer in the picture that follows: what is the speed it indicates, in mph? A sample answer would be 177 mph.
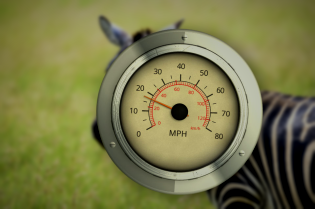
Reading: 17.5 mph
